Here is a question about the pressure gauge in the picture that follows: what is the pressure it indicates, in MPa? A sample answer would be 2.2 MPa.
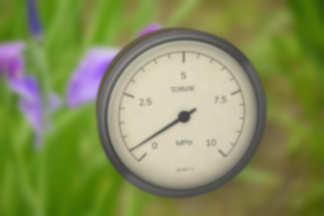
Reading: 0.5 MPa
